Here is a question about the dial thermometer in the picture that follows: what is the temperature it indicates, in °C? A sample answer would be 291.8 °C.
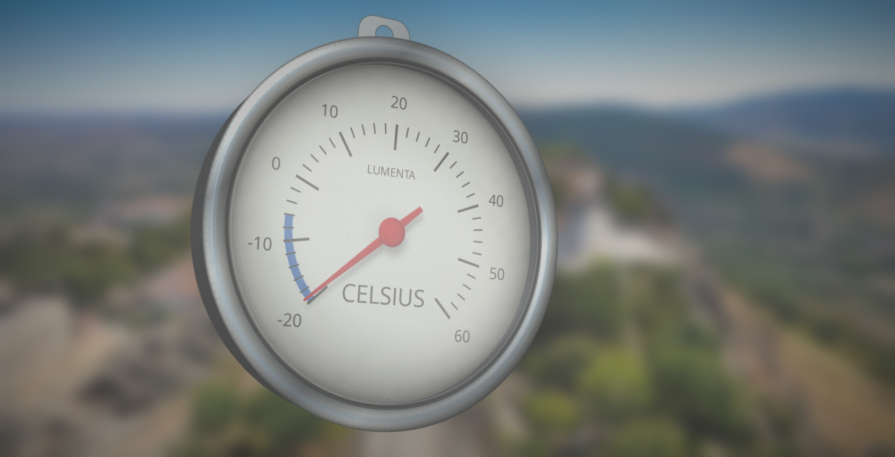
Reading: -19 °C
